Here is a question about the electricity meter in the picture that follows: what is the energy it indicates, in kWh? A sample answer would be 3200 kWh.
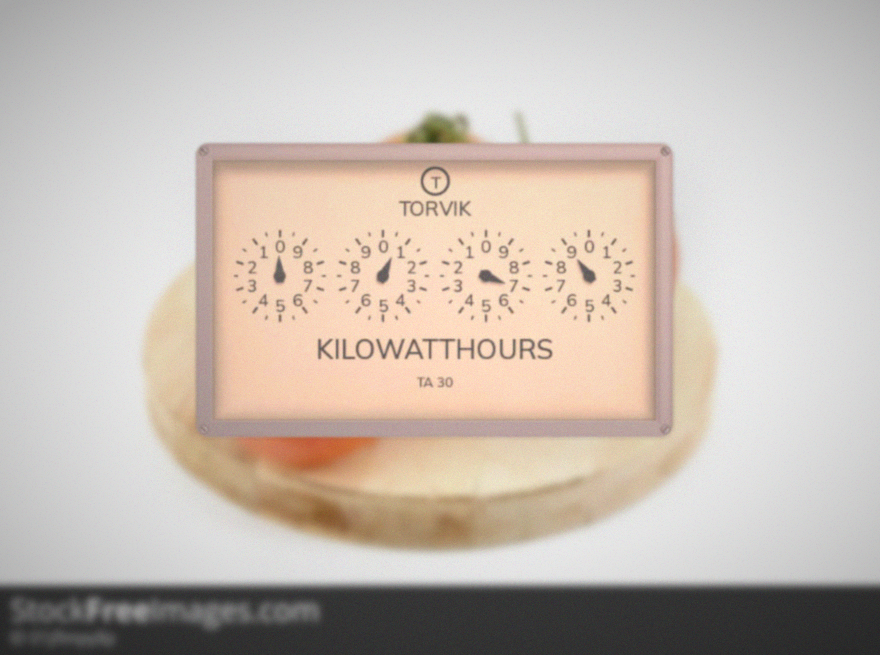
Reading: 69 kWh
